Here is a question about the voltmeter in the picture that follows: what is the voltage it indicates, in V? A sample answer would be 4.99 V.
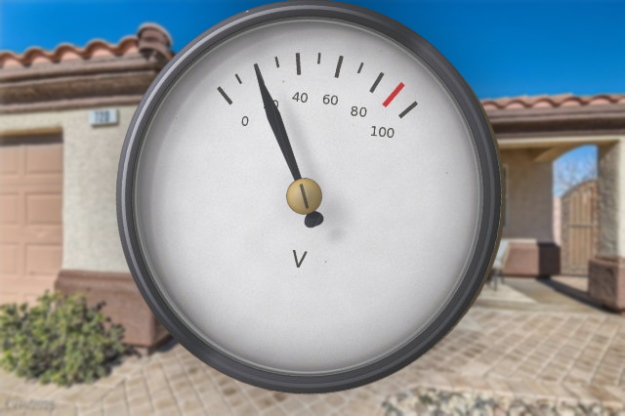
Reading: 20 V
